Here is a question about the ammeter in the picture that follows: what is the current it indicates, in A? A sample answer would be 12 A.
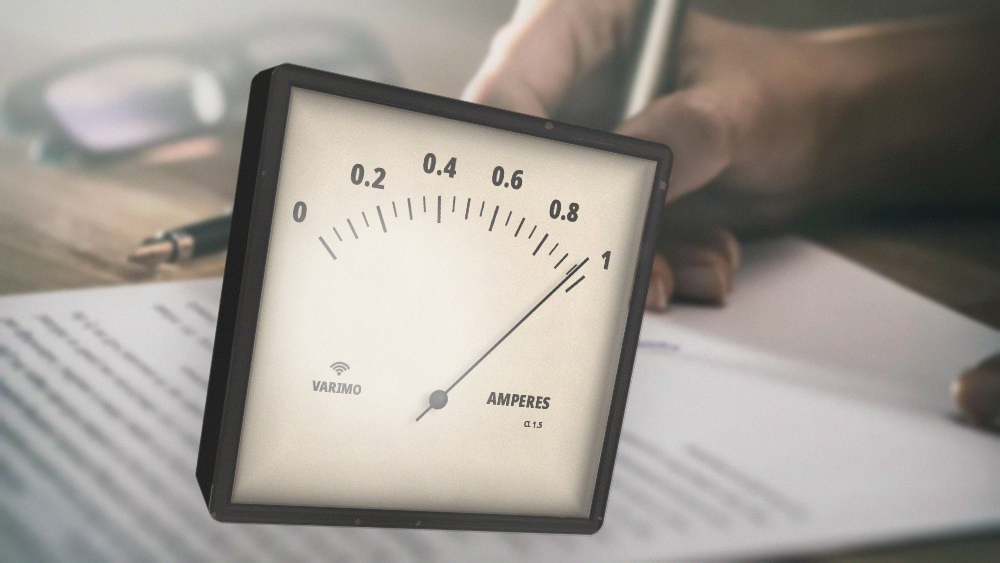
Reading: 0.95 A
